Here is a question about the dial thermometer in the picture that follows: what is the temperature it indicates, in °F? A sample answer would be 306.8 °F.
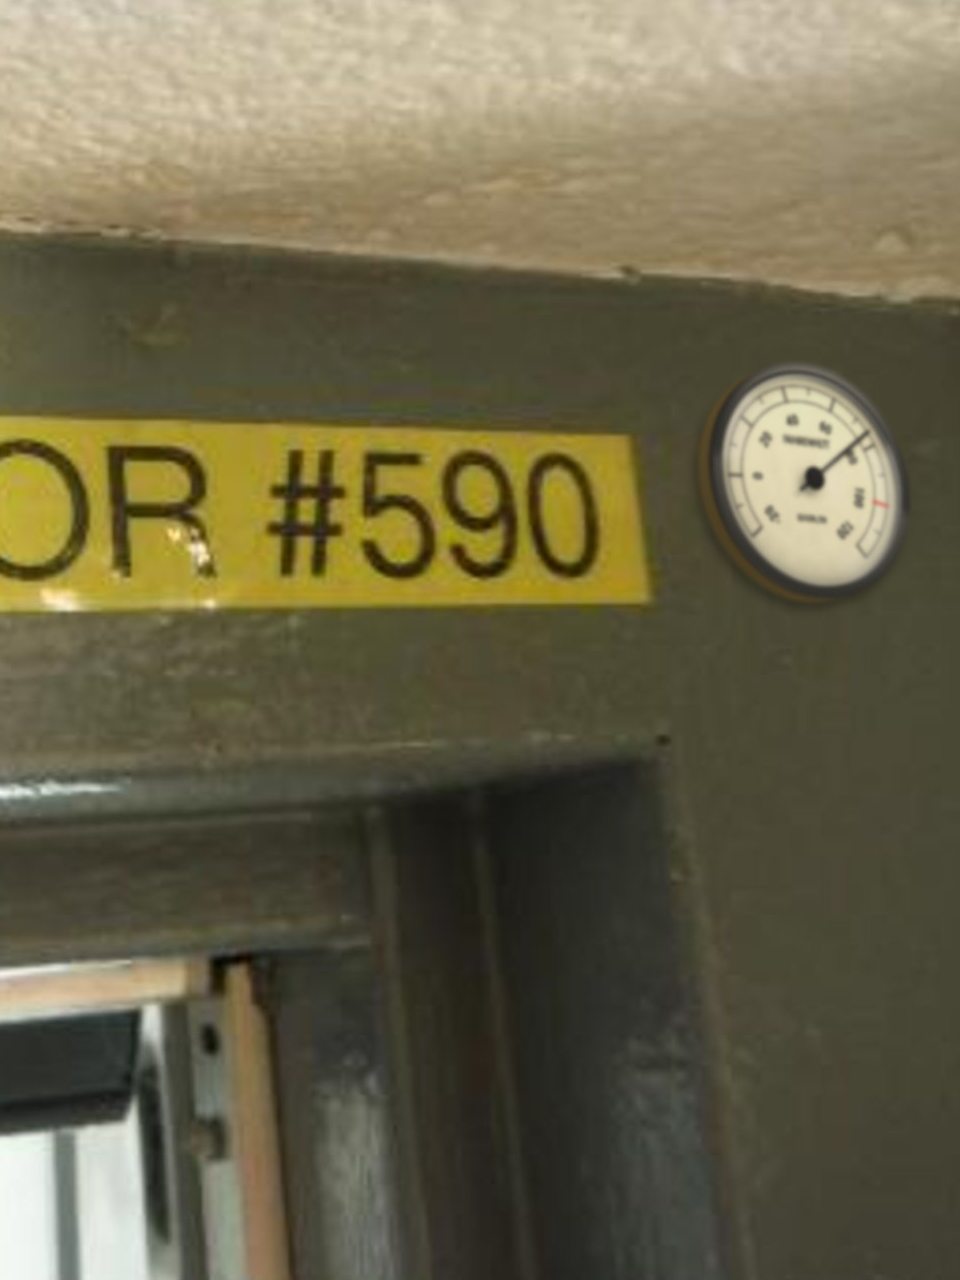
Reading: 75 °F
